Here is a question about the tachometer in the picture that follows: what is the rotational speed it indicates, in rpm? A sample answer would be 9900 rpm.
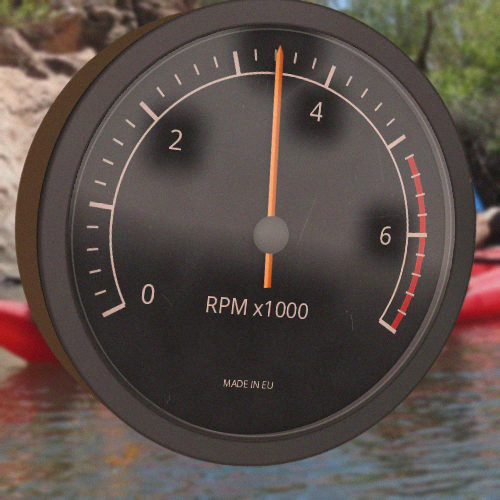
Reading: 3400 rpm
